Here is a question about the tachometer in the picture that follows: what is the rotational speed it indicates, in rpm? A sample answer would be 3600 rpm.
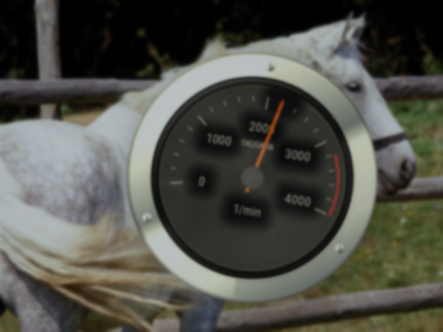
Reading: 2200 rpm
